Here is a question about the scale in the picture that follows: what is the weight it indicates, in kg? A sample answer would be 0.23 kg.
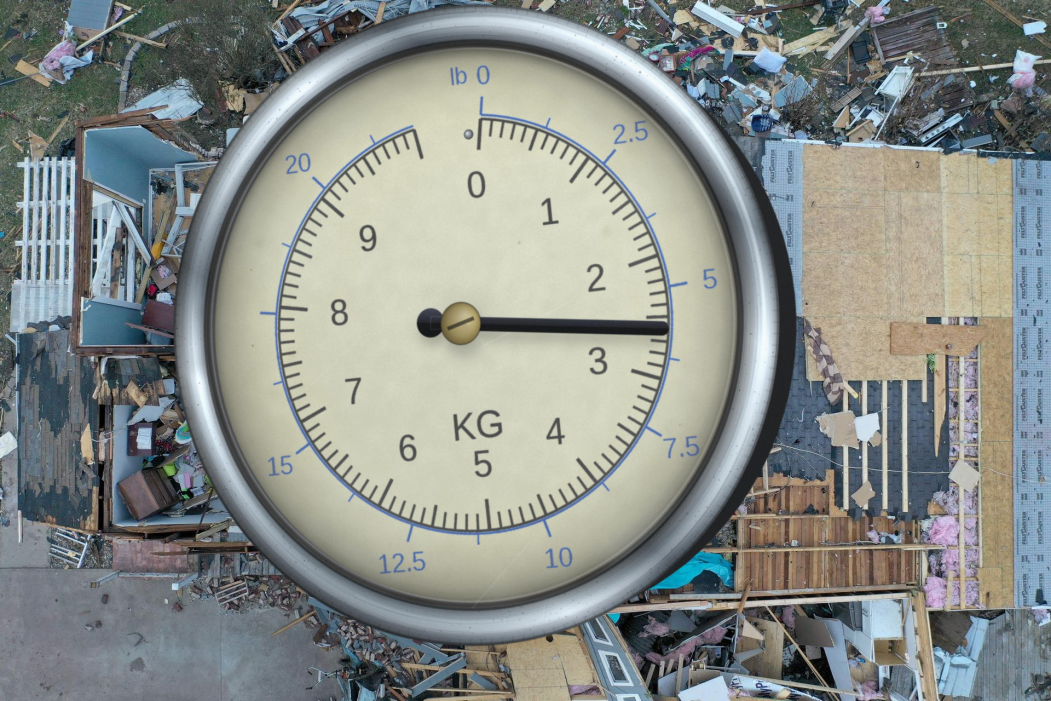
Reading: 2.6 kg
